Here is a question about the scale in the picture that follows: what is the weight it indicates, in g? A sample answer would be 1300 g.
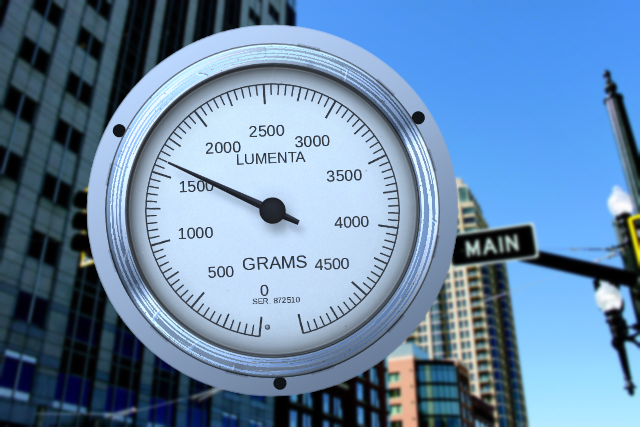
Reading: 1600 g
